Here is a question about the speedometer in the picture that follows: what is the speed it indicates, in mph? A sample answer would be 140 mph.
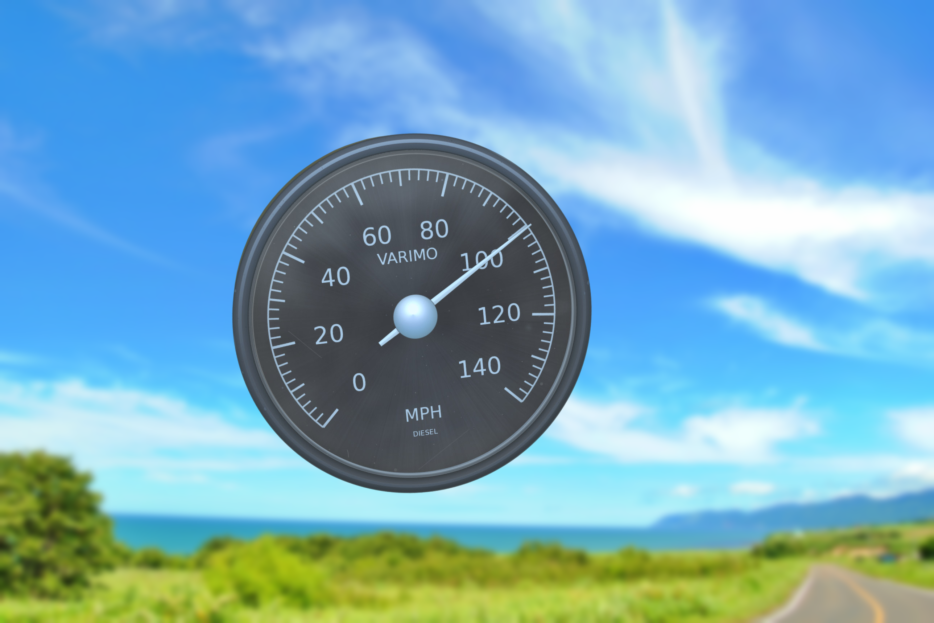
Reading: 100 mph
